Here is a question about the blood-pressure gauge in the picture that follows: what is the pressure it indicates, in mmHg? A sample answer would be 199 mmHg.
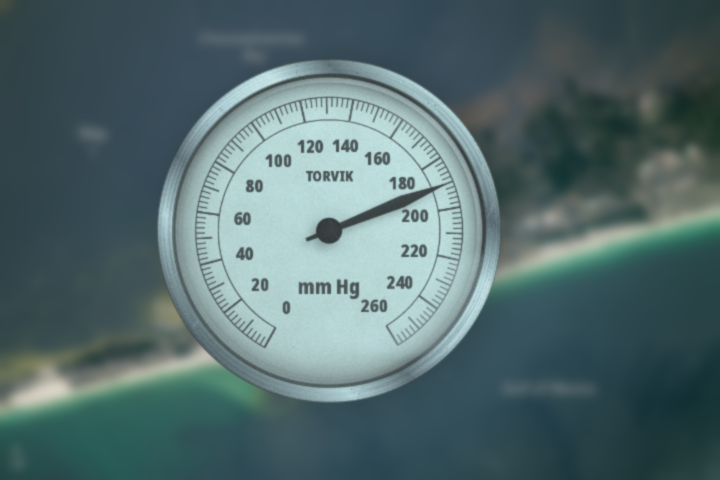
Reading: 190 mmHg
